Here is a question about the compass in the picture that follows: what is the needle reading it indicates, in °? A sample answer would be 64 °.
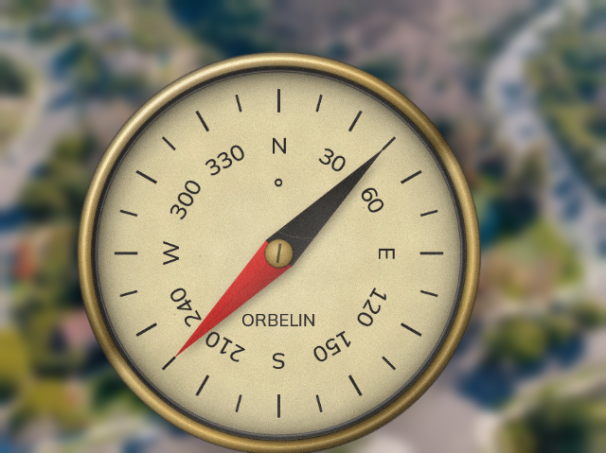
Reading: 225 °
